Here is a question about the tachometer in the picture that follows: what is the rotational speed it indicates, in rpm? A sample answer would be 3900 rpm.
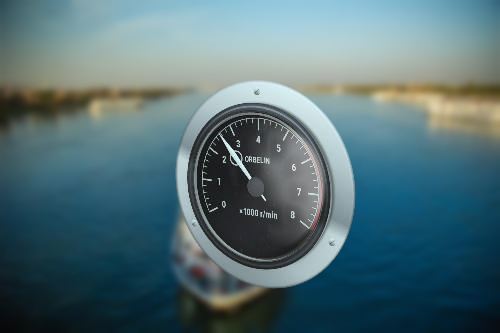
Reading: 2600 rpm
